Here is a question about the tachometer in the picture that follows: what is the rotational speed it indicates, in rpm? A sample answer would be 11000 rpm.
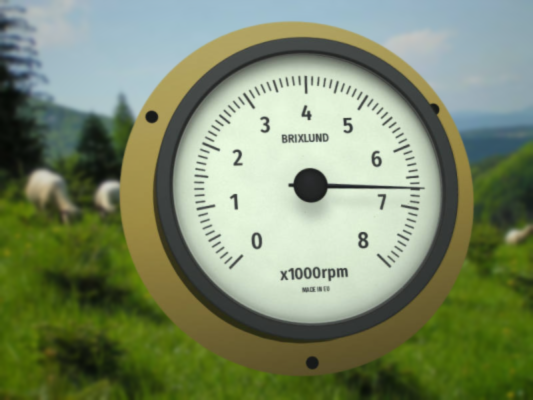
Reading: 6700 rpm
